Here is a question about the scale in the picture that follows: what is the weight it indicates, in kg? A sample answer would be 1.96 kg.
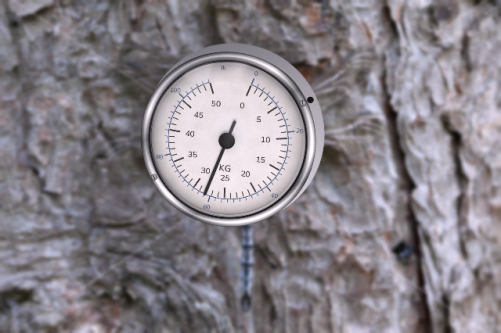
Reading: 28 kg
